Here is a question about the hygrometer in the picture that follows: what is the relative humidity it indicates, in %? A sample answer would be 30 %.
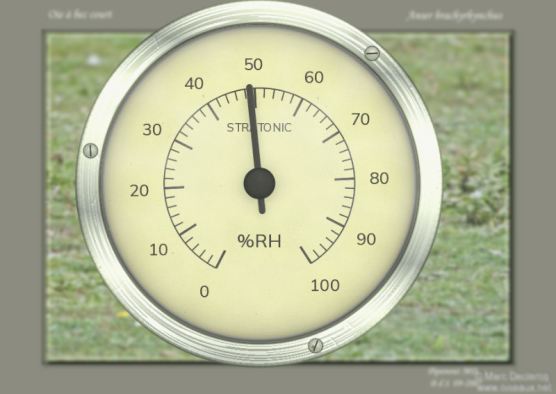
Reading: 49 %
